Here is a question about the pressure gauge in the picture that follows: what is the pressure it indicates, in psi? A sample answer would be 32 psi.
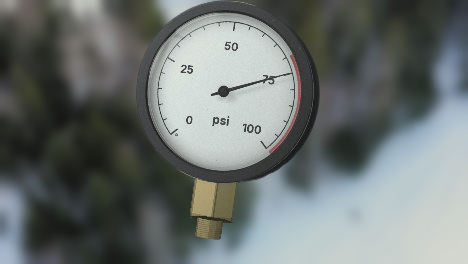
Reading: 75 psi
